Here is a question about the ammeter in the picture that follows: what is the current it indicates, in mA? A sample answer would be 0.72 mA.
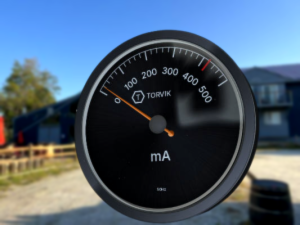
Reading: 20 mA
